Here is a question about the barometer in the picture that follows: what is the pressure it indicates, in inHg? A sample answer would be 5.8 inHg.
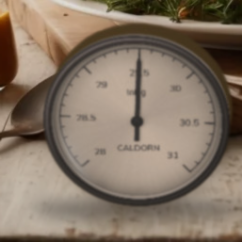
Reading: 29.5 inHg
